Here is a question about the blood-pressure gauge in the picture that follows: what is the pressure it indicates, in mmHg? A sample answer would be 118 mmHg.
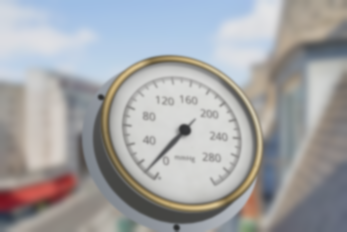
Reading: 10 mmHg
